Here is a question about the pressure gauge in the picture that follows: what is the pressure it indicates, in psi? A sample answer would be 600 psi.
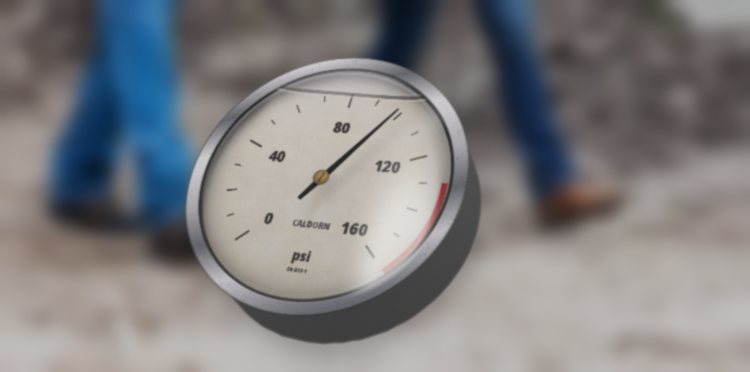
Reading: 100 psi
